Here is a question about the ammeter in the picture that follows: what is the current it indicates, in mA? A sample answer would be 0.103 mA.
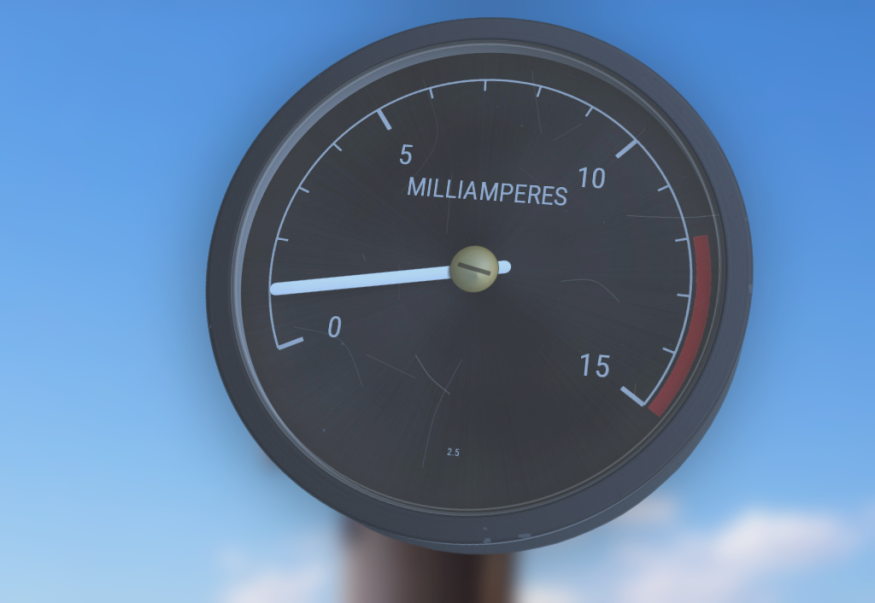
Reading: 1 mA
